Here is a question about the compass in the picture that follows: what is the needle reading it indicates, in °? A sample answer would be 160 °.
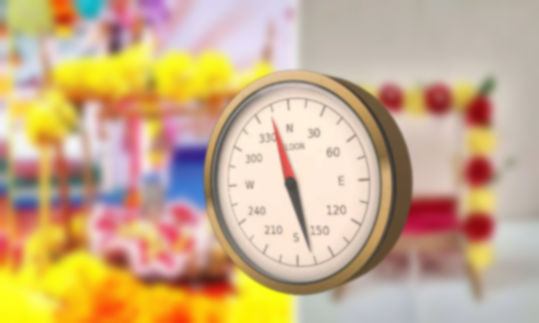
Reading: 345 °
